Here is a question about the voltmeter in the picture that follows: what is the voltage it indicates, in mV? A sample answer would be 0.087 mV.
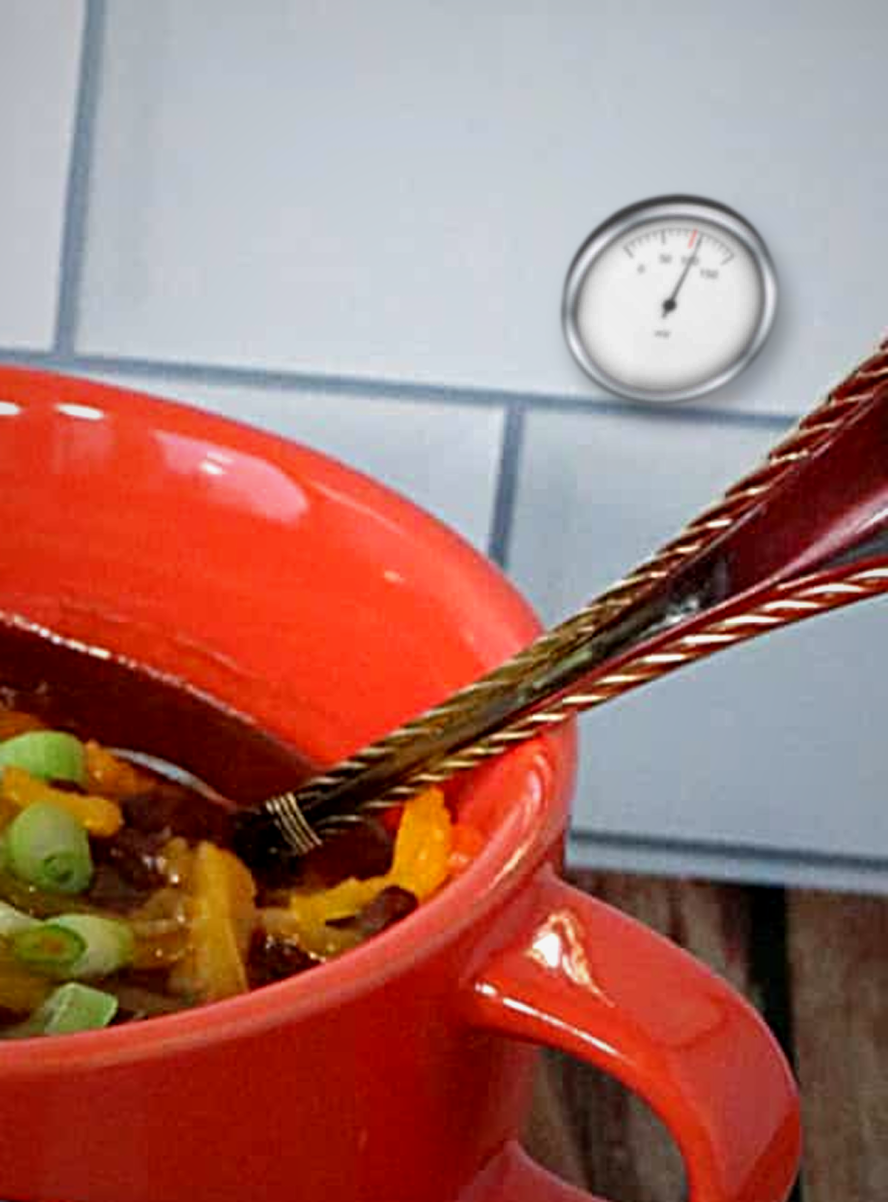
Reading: 100 mV
